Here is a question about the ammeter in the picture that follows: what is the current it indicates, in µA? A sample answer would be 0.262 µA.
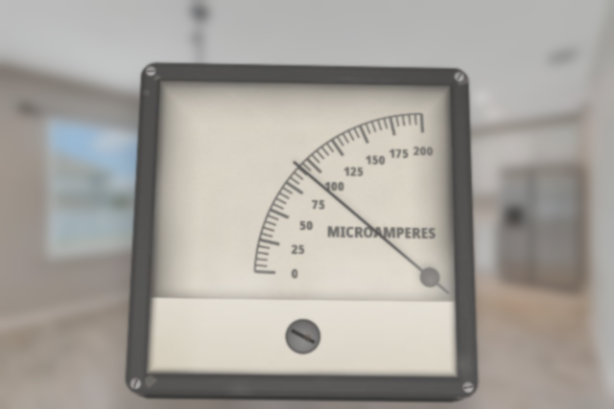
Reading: 90 µA
